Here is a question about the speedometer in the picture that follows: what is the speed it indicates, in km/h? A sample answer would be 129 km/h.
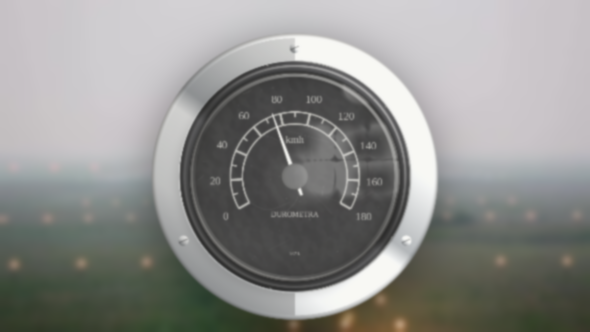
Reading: 75 km/h
